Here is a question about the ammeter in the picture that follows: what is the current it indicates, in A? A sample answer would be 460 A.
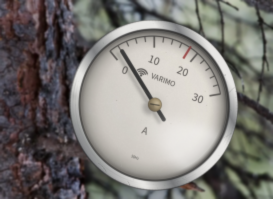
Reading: 2 A
